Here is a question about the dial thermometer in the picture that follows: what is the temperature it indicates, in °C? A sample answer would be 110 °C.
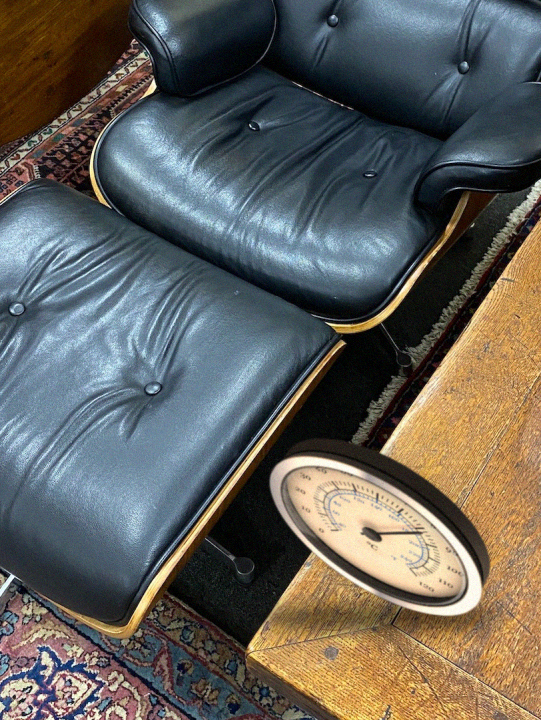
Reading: 80 °C
